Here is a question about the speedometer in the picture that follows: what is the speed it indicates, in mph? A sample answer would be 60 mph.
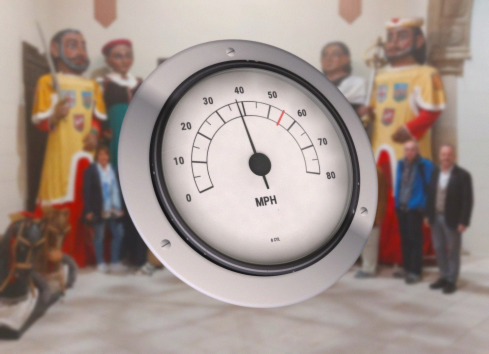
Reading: 37.5 mph
